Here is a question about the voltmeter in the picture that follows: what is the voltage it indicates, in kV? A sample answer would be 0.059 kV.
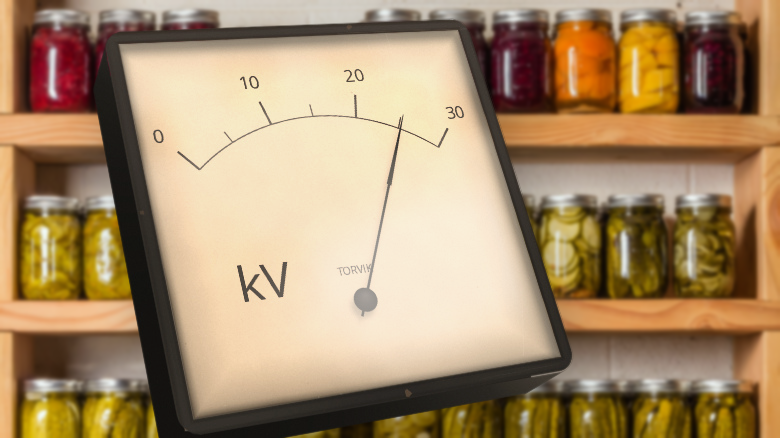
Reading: 25 kV
